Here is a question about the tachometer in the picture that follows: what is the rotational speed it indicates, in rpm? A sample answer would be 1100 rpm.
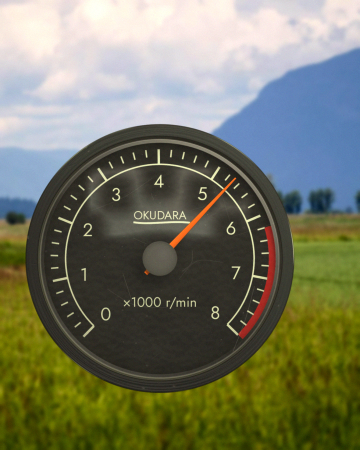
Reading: 5300 rpm
